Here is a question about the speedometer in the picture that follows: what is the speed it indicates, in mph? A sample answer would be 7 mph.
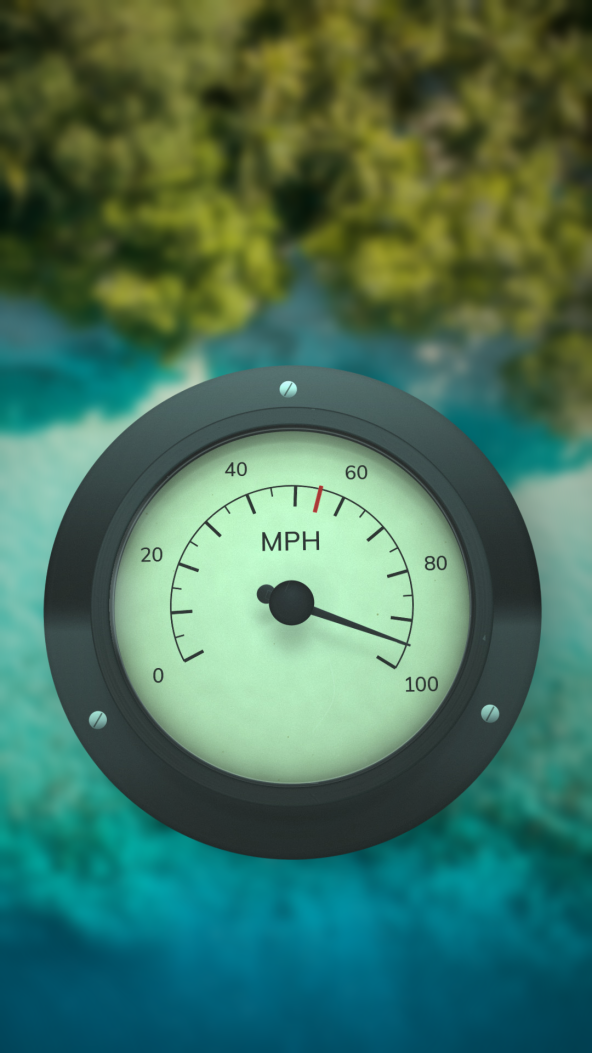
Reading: 95 mph
